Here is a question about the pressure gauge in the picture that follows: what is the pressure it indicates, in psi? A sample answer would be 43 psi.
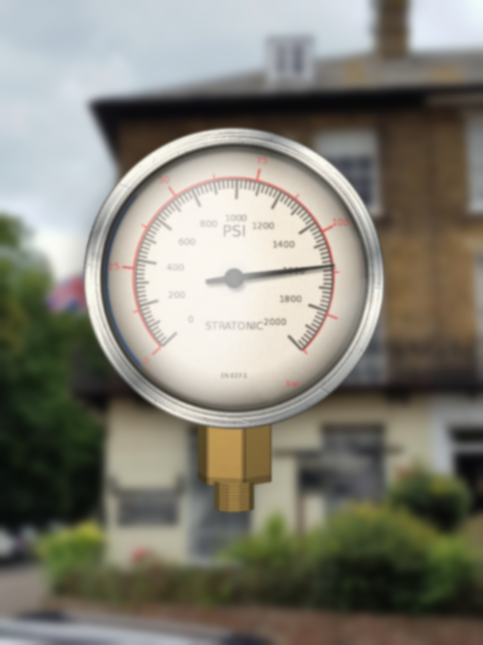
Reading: 1600 psi
